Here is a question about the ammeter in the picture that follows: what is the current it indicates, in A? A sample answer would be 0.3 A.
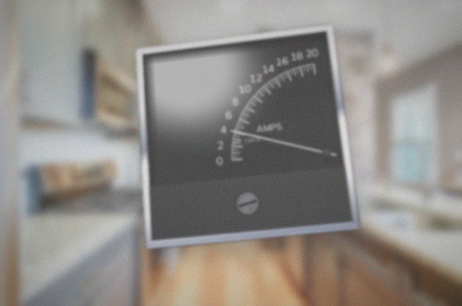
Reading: 4 A
